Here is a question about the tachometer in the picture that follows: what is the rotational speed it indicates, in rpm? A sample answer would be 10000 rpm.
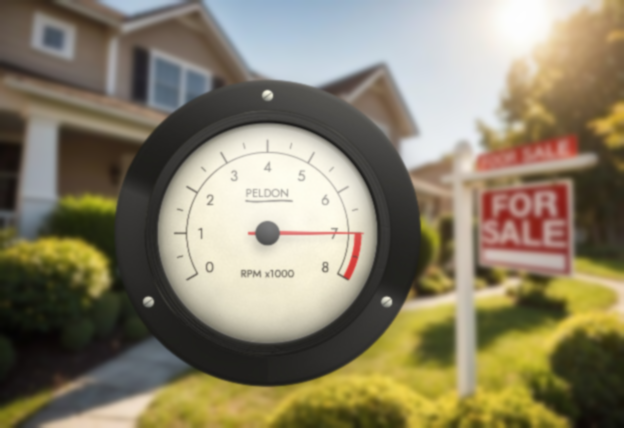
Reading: 7000 rpm
